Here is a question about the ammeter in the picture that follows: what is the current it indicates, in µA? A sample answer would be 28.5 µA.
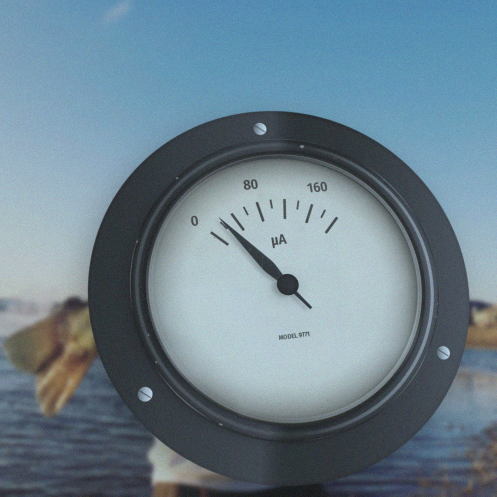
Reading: 20 µA
